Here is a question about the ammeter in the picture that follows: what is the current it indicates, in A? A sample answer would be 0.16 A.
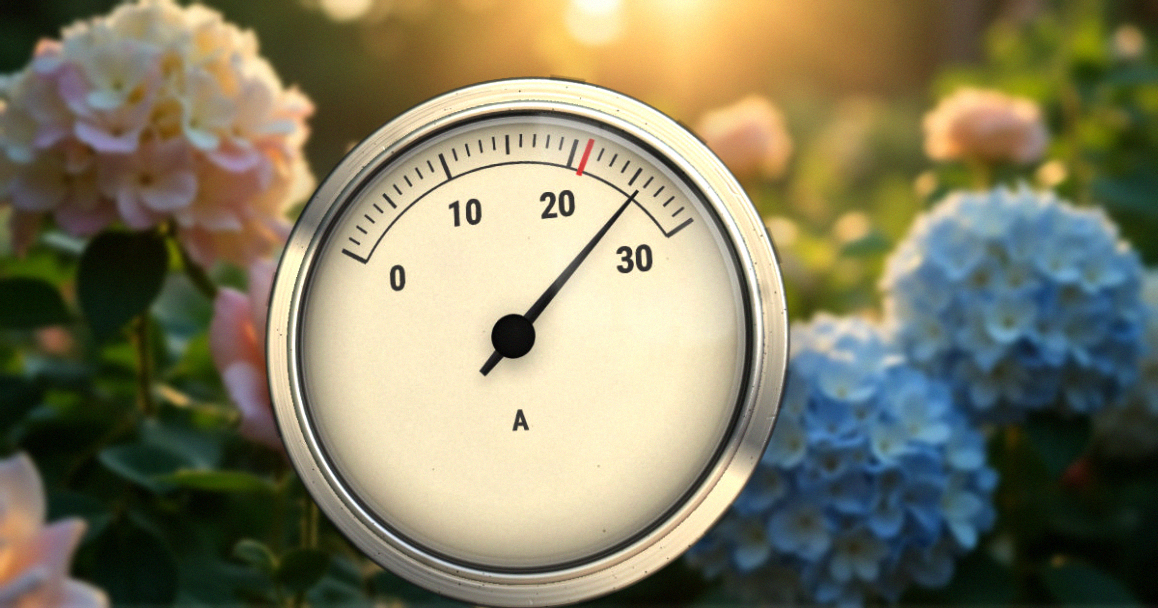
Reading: 26 A
